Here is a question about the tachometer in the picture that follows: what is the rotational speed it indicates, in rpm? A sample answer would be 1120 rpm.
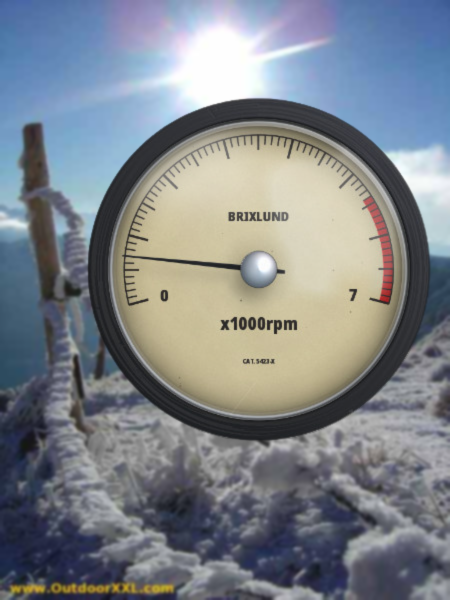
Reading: 700 rpm
